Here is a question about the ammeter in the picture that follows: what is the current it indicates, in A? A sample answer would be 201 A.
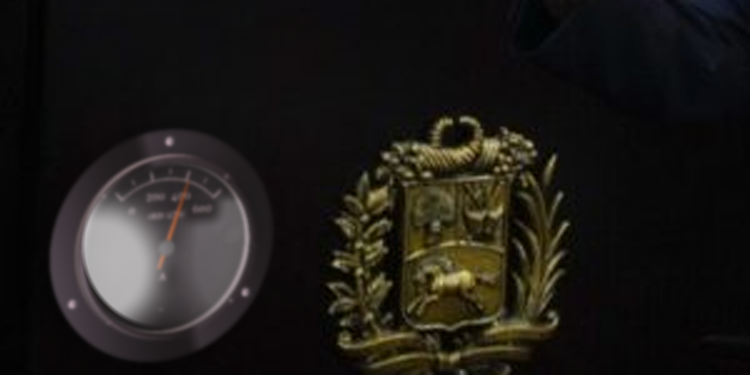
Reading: 400 A
